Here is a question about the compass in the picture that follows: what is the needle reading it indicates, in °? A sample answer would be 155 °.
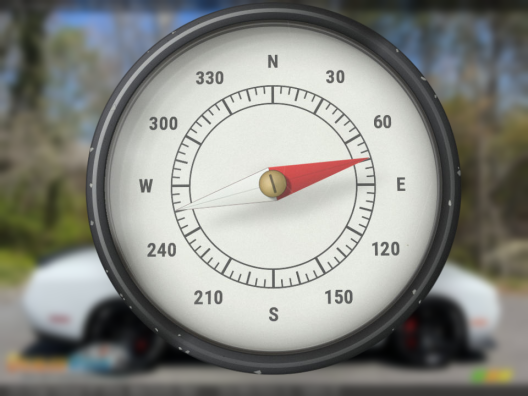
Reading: 75 °
